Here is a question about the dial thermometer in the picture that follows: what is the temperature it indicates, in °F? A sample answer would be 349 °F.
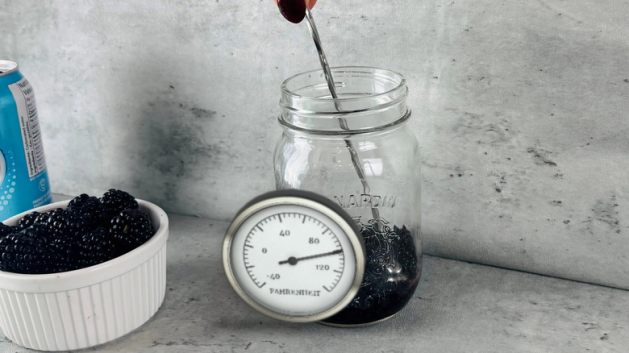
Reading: 100 °F
